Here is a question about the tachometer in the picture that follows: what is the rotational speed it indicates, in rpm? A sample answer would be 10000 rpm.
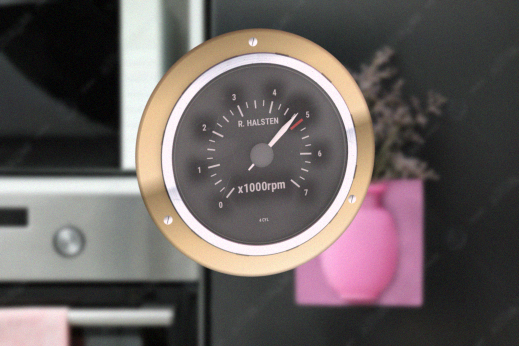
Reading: 4750 rpm
